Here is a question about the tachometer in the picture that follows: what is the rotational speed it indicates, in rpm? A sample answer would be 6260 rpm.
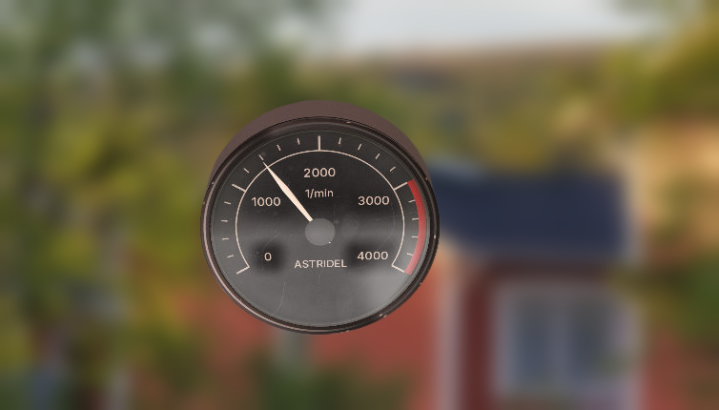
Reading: 1400 rpm
